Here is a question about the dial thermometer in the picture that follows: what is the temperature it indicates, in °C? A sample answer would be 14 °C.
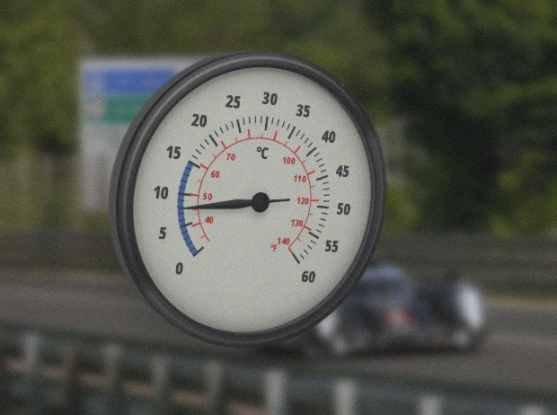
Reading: 8 °C
